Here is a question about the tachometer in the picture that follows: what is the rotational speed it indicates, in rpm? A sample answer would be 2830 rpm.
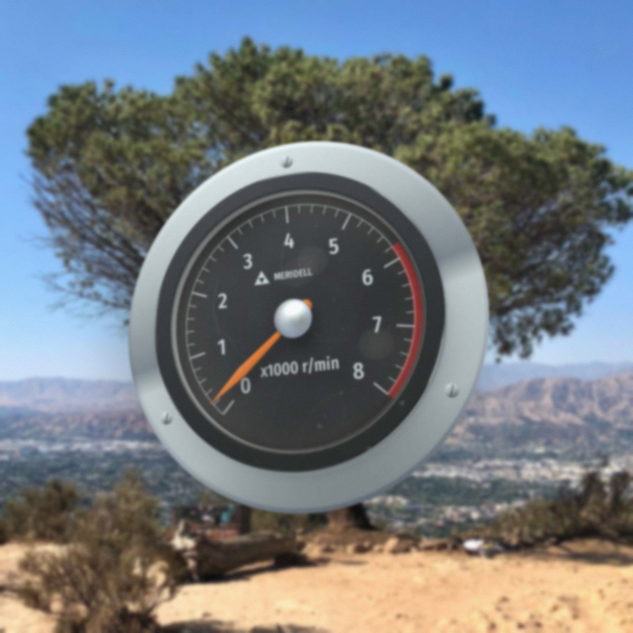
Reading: 200 rpm
